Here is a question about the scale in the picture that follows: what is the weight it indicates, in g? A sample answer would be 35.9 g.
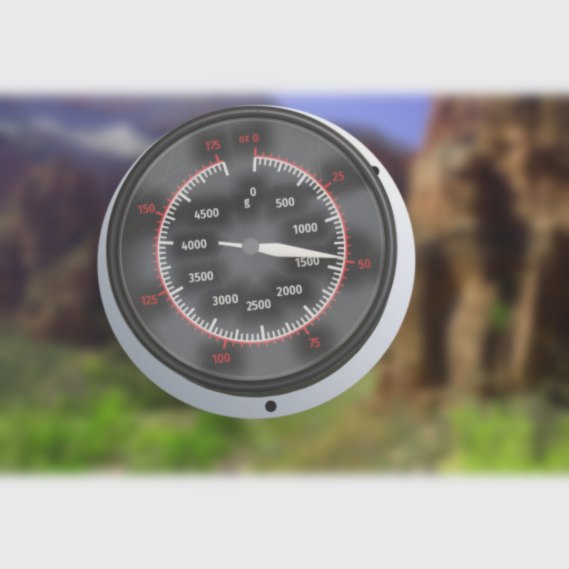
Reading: 1400 g
